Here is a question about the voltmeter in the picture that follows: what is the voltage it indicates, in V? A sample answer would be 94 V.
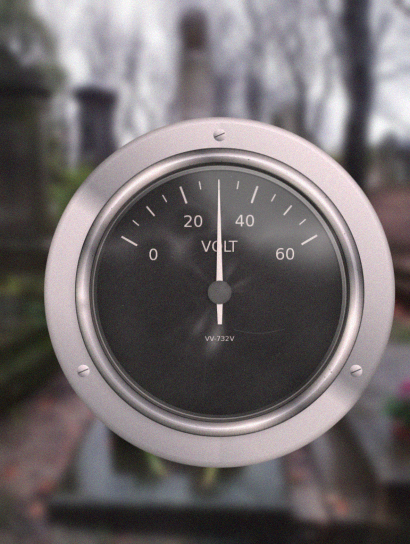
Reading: 30 V
